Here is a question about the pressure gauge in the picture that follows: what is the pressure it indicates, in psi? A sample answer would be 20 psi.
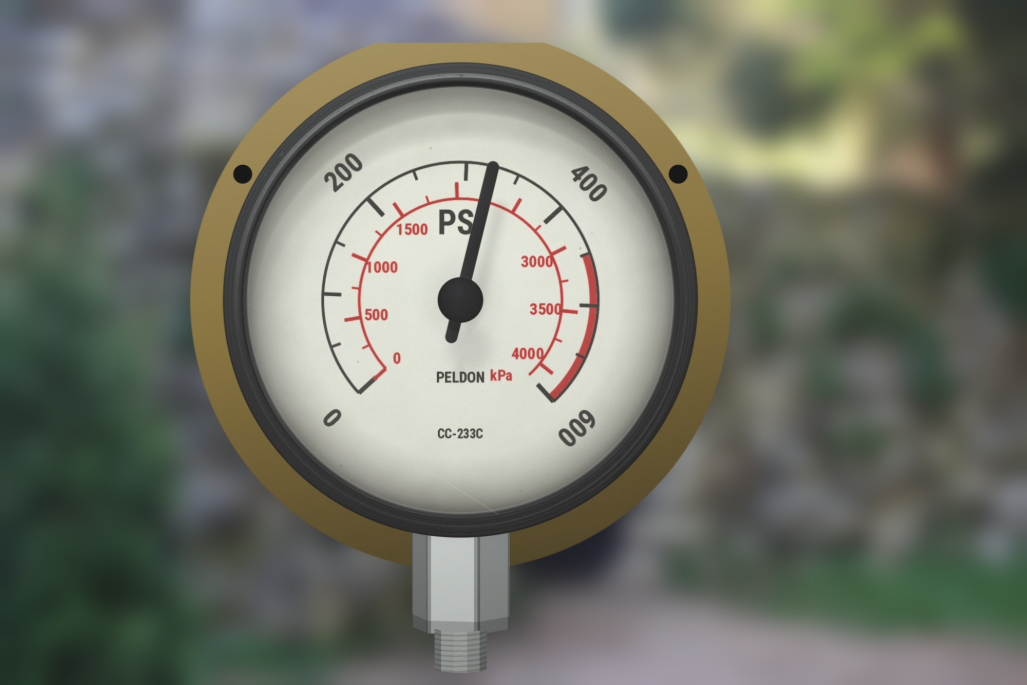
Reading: 325 psi
